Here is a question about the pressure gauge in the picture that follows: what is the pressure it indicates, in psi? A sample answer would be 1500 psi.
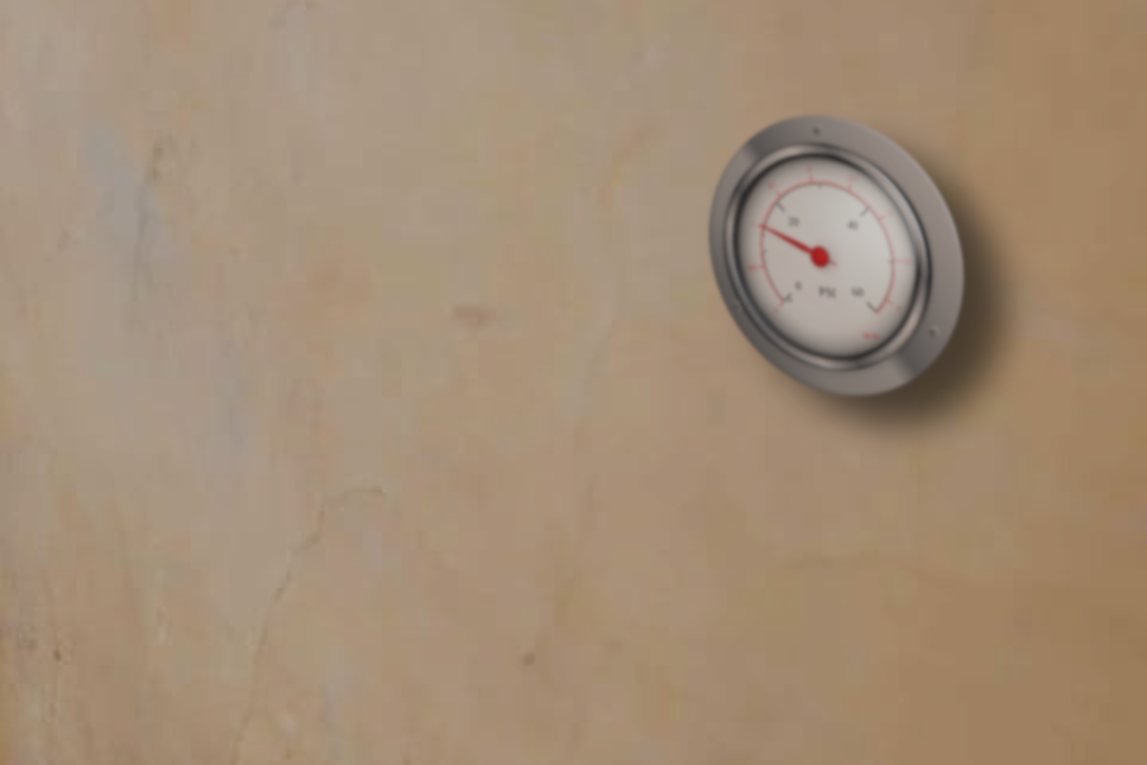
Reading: 15 psi
